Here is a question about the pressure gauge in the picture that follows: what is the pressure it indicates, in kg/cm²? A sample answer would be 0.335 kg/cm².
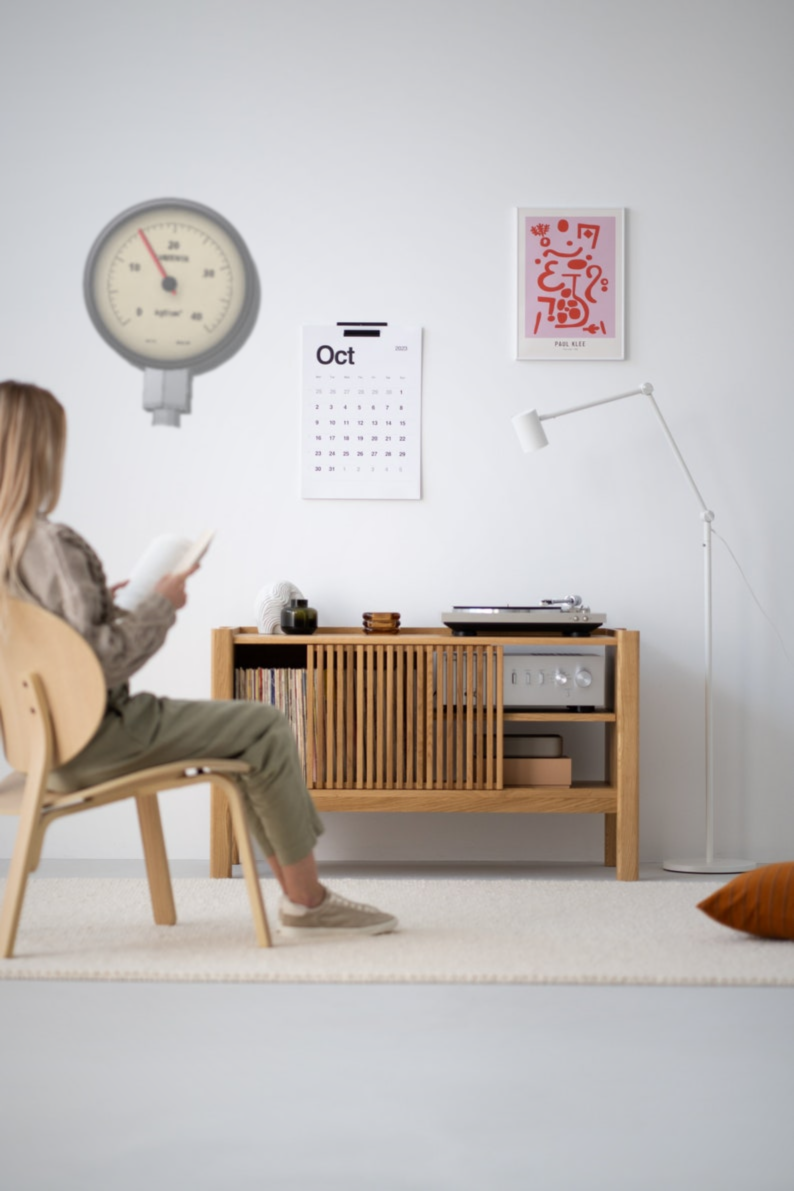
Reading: 15 kg/cm²
